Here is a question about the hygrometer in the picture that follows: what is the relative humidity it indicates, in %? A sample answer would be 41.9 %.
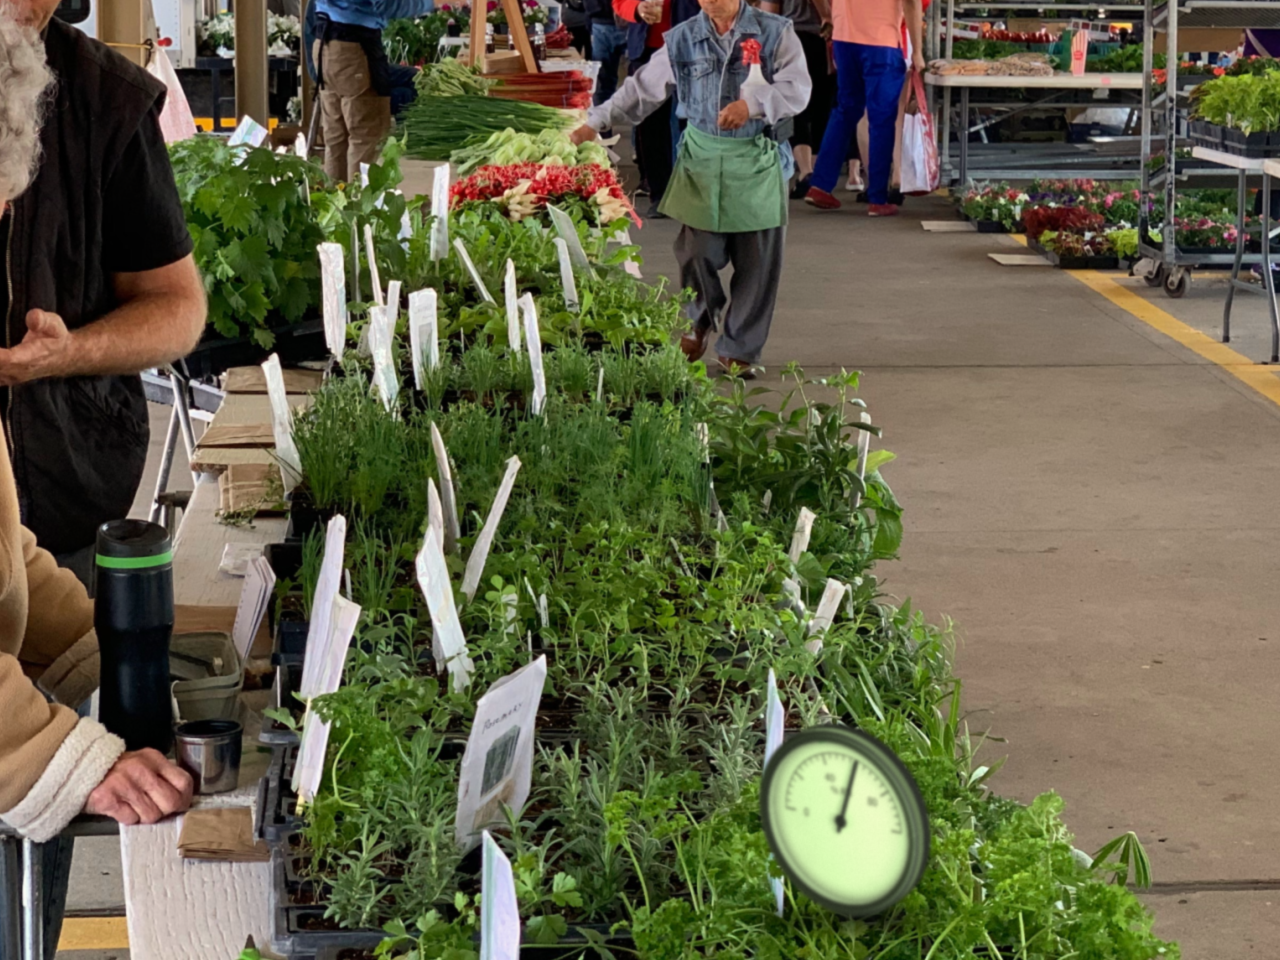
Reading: 60 %
